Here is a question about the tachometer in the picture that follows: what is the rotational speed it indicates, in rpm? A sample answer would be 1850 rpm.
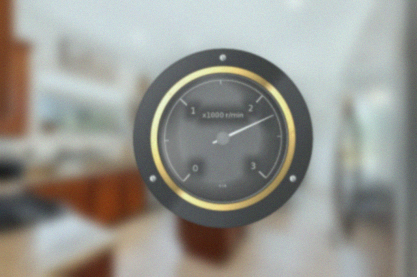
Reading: 2250 rpm
